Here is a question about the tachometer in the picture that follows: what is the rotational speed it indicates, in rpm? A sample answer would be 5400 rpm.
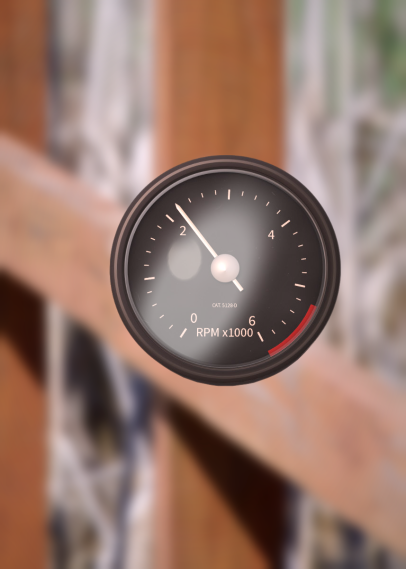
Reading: 2200 rpm
